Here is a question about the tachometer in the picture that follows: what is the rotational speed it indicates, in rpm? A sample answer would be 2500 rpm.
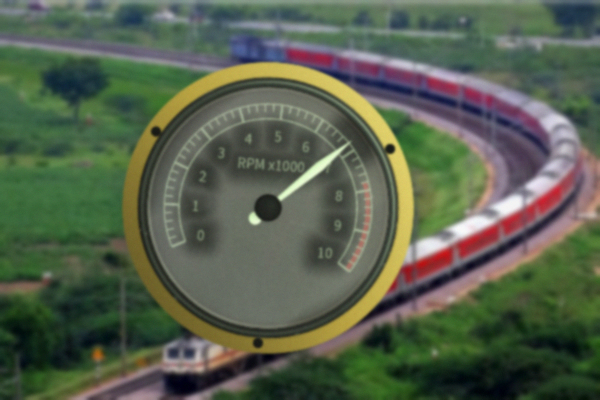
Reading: 6800 rpm
